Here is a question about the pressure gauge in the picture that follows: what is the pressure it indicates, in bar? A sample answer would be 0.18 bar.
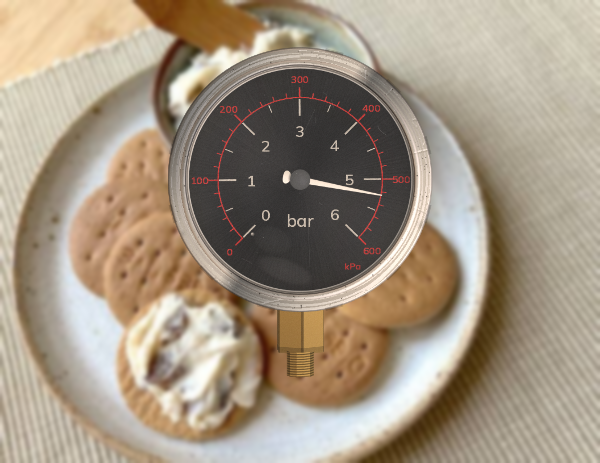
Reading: 5.25 bar
